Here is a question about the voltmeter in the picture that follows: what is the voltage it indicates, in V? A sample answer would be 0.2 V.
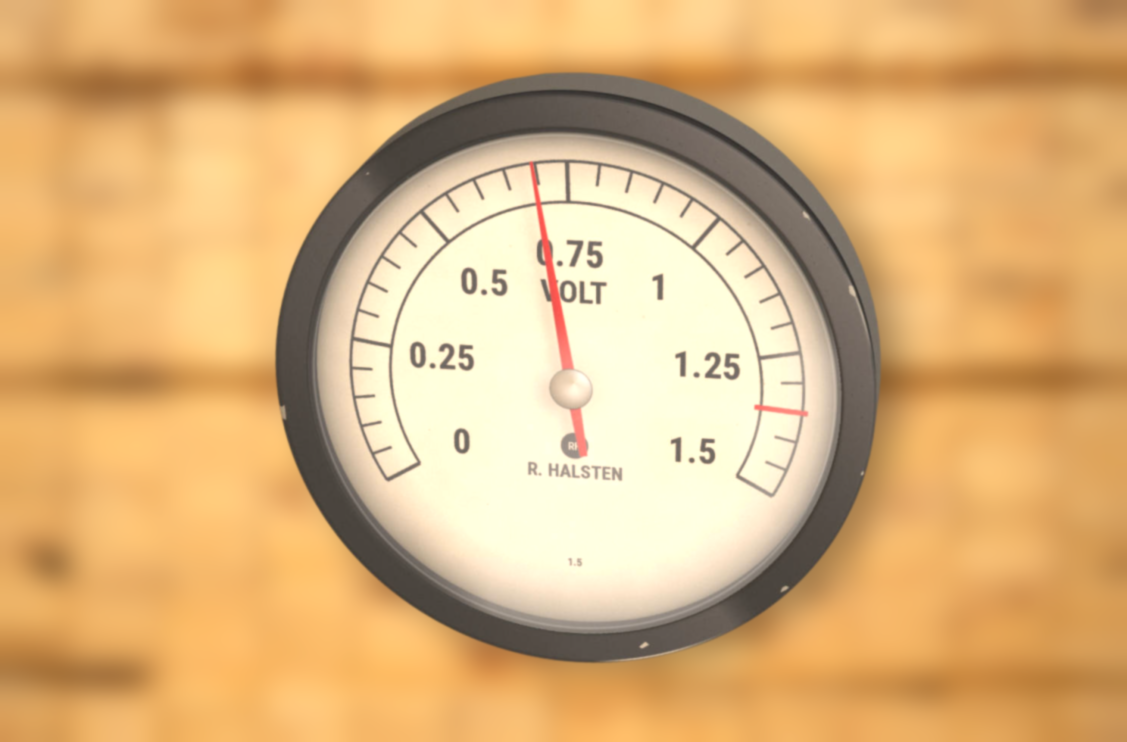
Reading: 0.7 V
